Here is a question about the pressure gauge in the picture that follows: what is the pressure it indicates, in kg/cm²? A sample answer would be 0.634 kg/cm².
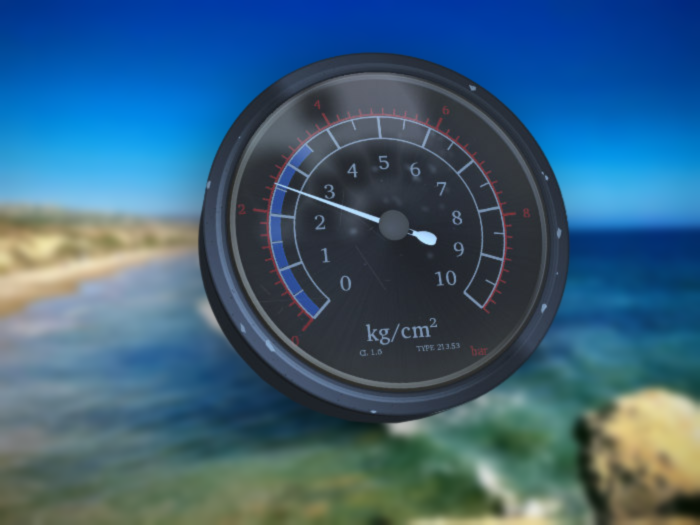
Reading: 2.5 kg/cm²
